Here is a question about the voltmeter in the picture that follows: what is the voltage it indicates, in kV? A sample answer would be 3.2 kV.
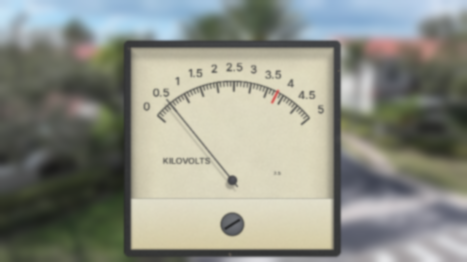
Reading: 0.5 kV
